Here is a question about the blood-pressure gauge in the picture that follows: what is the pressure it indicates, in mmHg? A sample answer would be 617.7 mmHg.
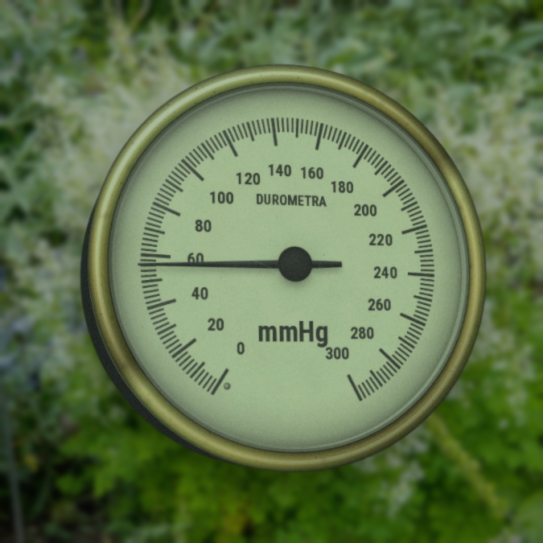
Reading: 56 mmHg
